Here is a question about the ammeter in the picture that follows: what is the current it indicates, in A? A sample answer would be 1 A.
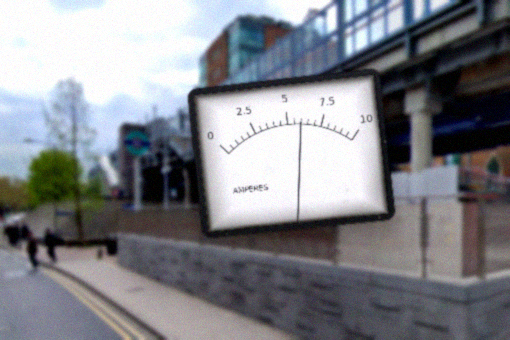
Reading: 6 A
